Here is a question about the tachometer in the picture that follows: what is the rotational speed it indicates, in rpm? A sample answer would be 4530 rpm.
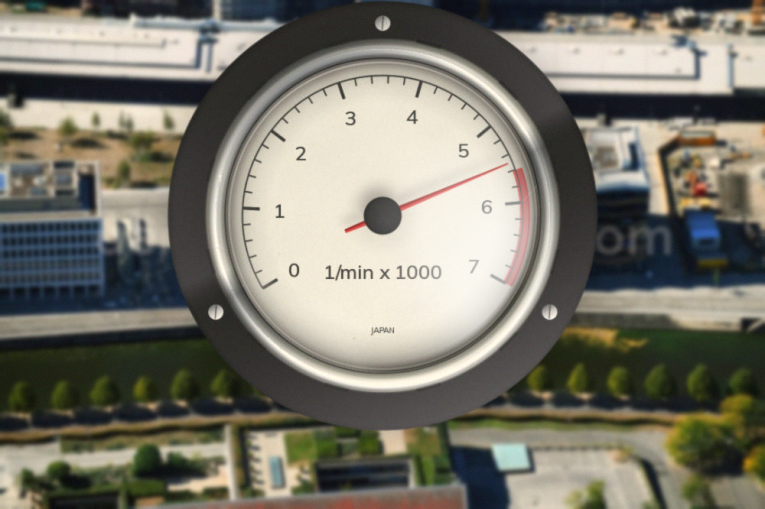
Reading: 5500 rpm
